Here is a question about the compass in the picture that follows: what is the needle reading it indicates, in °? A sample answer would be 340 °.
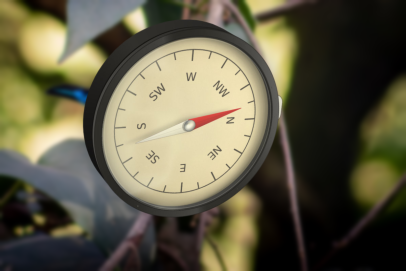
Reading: 345 °
